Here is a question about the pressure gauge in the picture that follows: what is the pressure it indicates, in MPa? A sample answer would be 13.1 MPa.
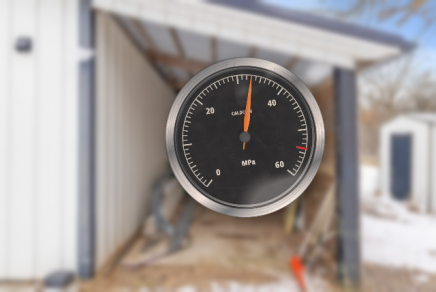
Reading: 33 MPa
